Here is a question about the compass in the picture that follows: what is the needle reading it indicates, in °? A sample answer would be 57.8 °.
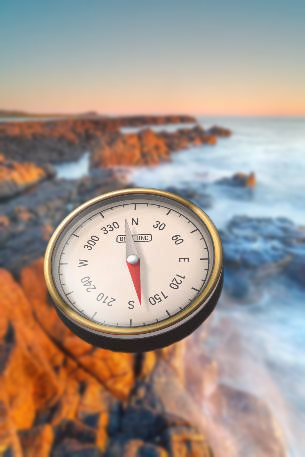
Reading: 170 °
